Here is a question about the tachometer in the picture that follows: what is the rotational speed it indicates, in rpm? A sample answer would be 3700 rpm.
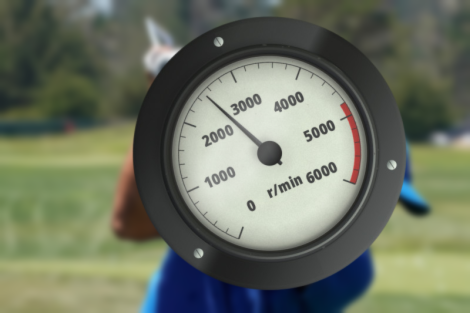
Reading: 2500 rpm
